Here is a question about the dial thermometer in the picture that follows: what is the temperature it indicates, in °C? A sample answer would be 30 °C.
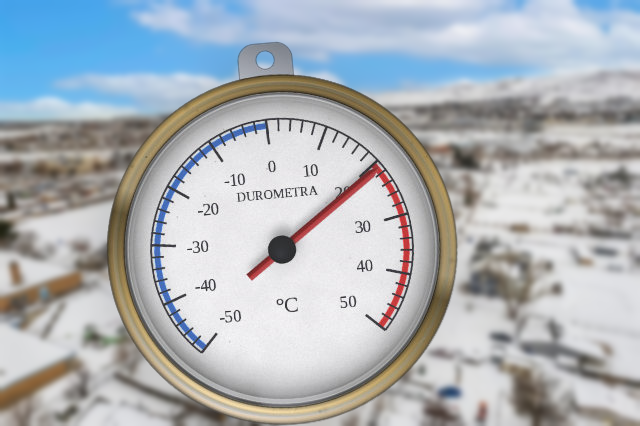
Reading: 21 °C
